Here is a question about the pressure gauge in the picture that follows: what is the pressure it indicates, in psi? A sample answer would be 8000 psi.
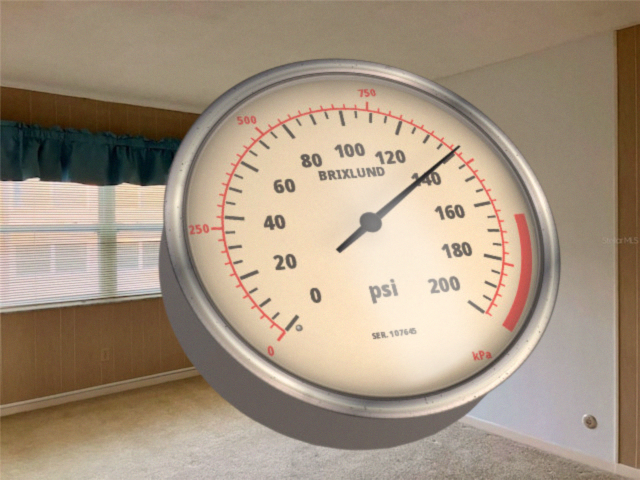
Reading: 140 psi
